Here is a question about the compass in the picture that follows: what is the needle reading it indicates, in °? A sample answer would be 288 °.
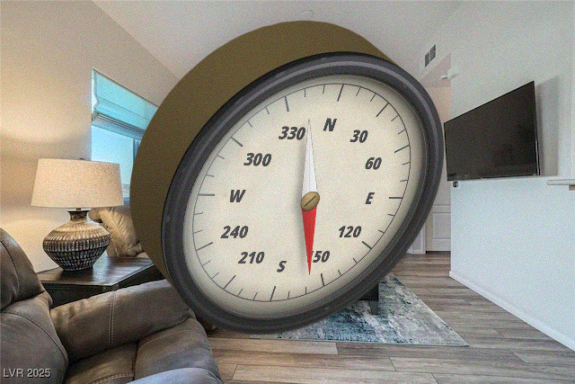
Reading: 160 °
